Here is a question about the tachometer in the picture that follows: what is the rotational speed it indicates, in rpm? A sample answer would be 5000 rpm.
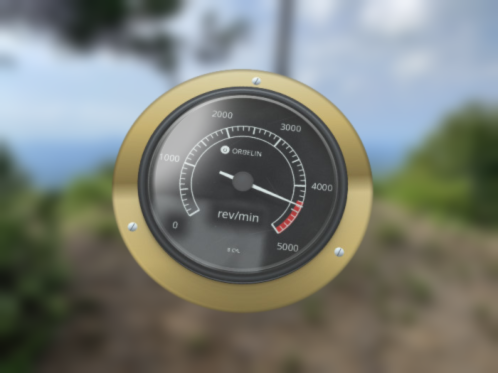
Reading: 4400 rpm
